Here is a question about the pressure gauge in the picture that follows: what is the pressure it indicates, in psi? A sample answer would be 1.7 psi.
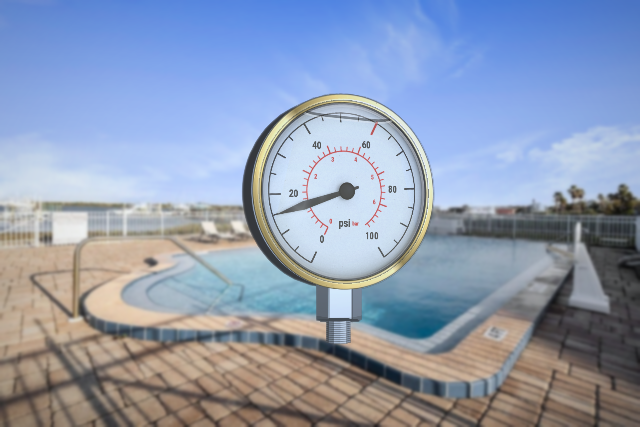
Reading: 15 psi
